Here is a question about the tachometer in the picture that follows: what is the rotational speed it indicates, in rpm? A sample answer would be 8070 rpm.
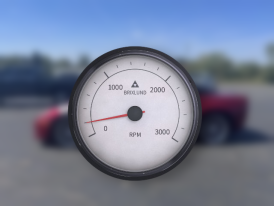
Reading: 200 rpm
